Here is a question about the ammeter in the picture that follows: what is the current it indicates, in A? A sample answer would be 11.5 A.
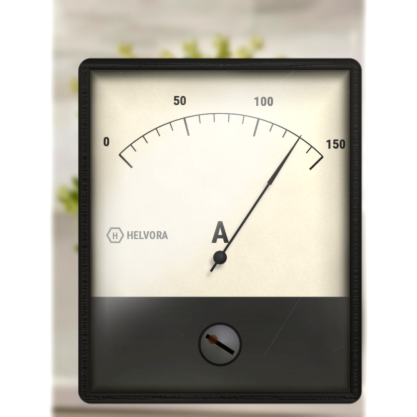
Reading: 130 A
